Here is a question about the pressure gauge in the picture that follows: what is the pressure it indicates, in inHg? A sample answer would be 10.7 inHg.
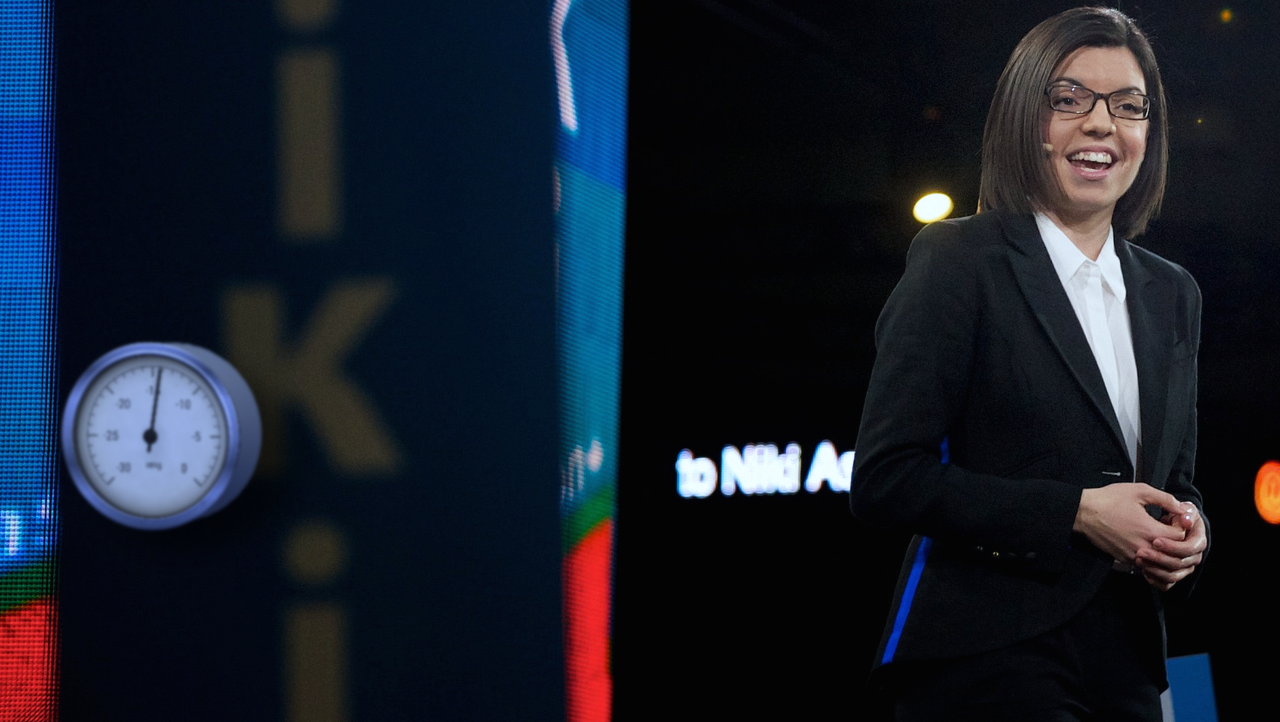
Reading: -14 inHg
